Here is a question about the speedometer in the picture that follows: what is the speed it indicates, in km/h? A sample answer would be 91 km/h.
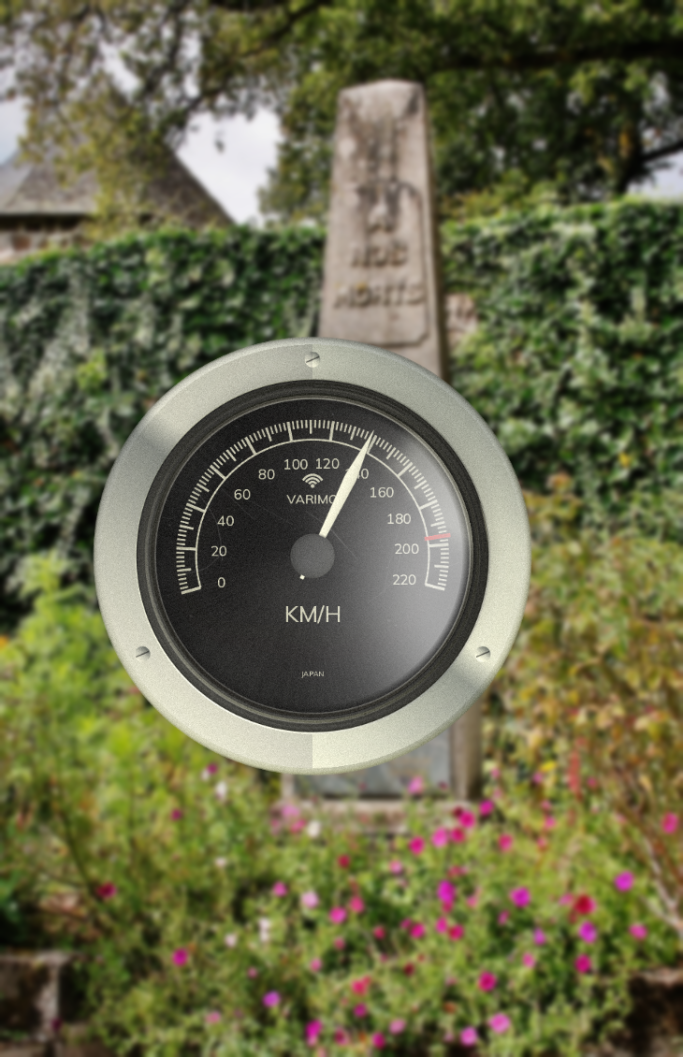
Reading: 138 km/h
